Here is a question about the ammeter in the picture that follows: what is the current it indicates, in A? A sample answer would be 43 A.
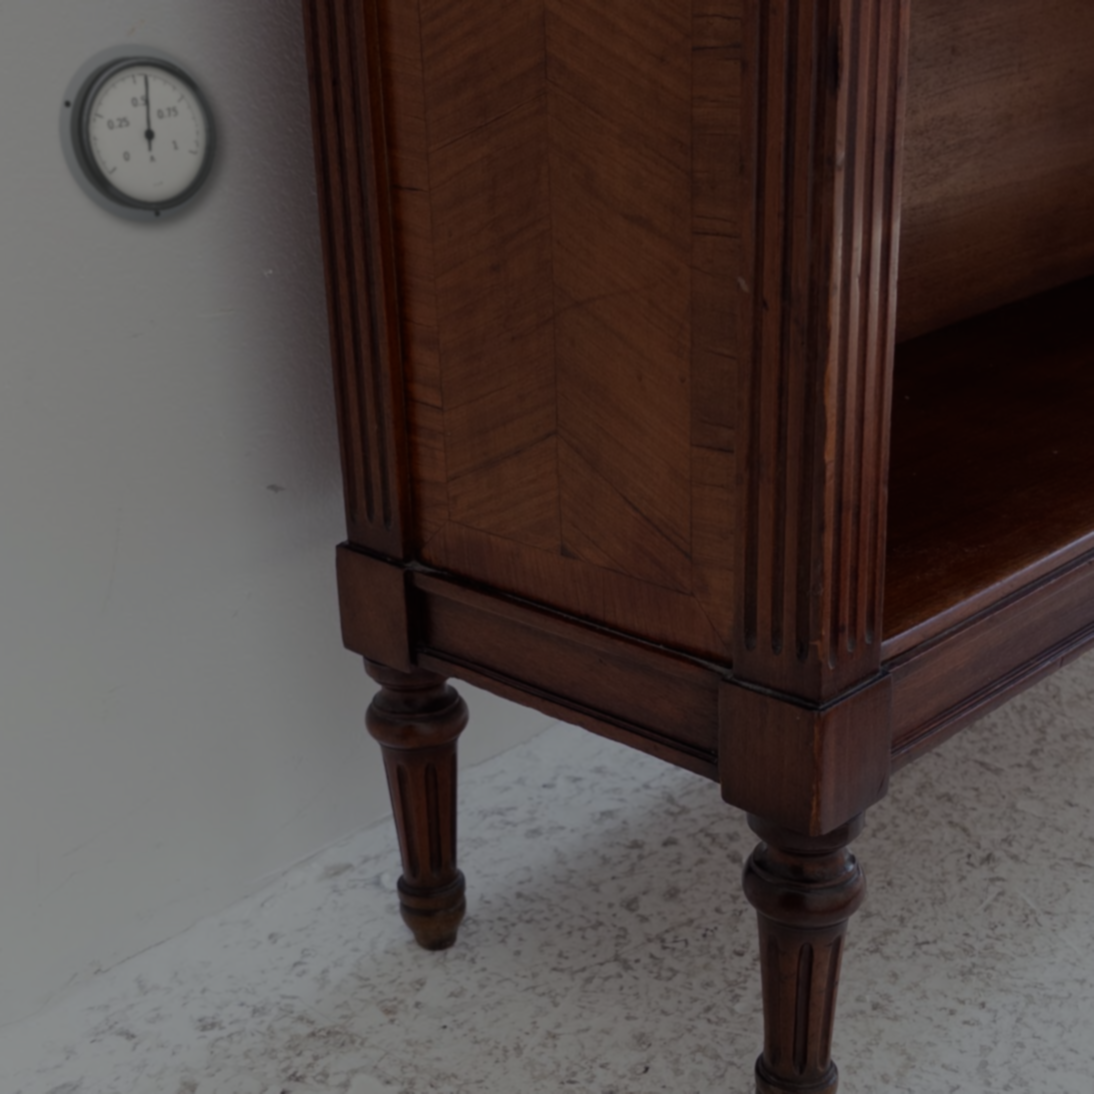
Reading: 0.55 A
